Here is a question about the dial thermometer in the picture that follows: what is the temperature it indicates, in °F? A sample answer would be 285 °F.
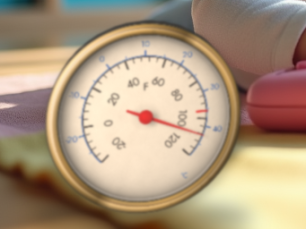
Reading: 108 °F
